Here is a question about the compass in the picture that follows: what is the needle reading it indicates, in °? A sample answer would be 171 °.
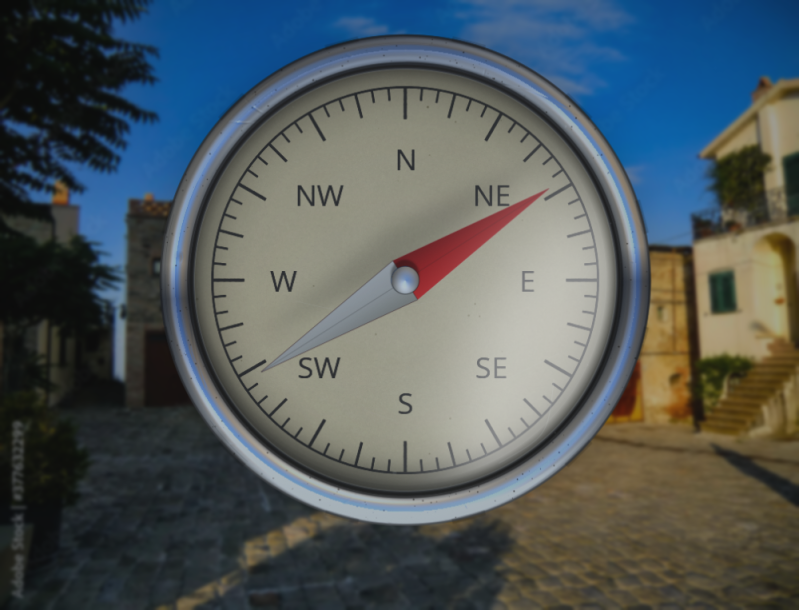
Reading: 57.5 °
